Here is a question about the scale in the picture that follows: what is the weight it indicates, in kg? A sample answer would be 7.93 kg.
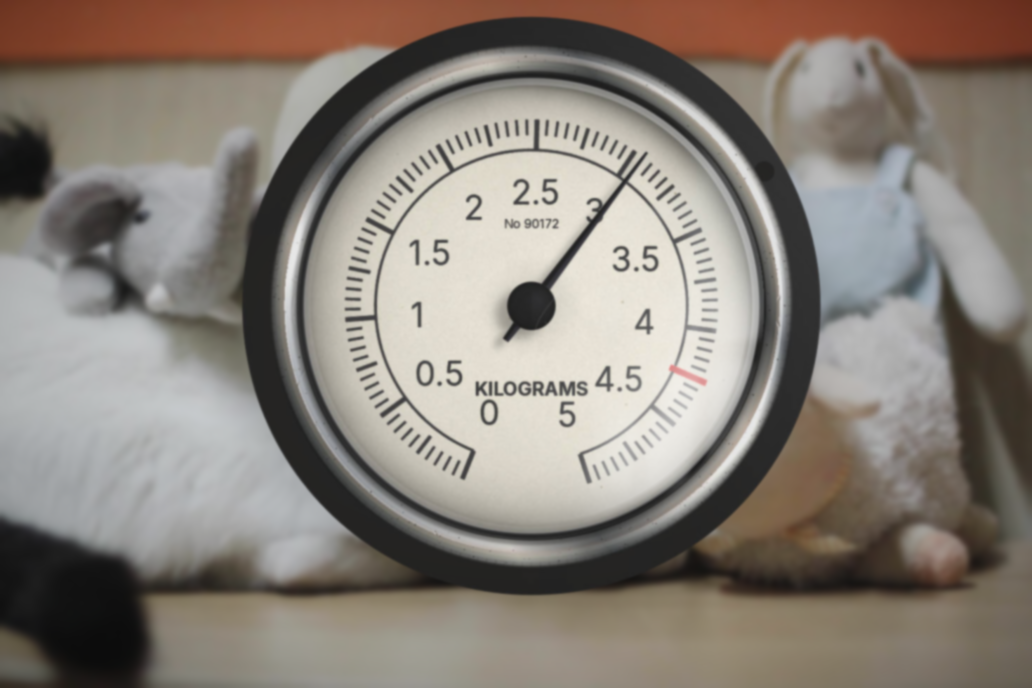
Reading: 3.05 kg
